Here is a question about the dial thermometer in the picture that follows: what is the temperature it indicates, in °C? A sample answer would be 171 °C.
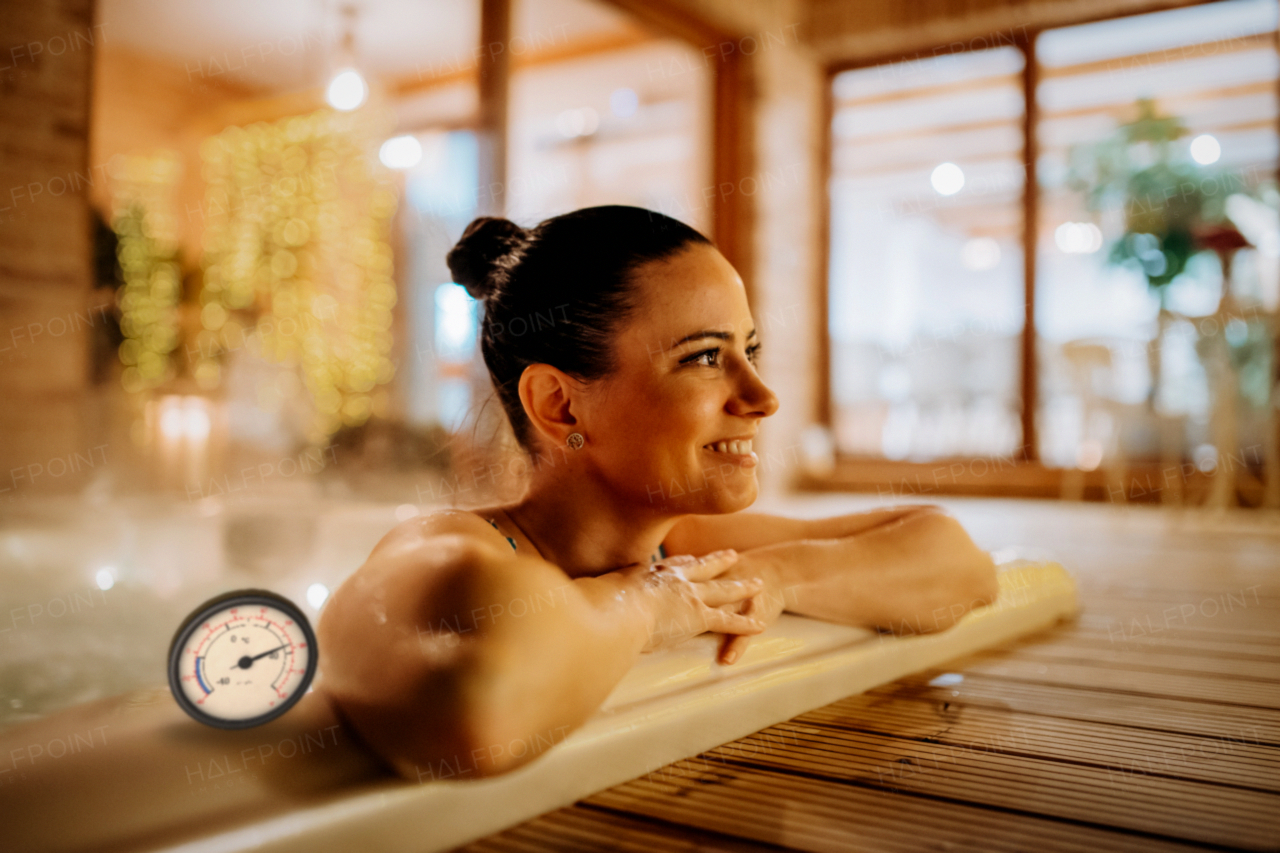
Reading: 35 °C
